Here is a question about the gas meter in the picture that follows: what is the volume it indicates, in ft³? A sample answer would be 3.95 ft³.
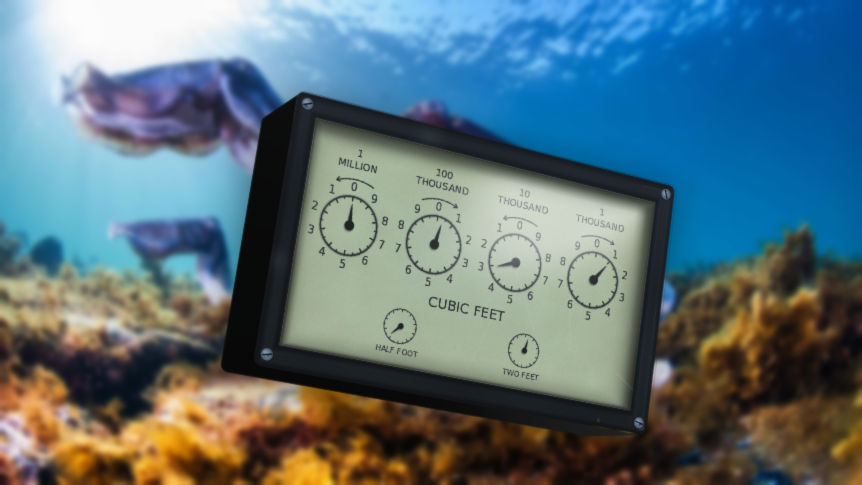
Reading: 3100 ft³
